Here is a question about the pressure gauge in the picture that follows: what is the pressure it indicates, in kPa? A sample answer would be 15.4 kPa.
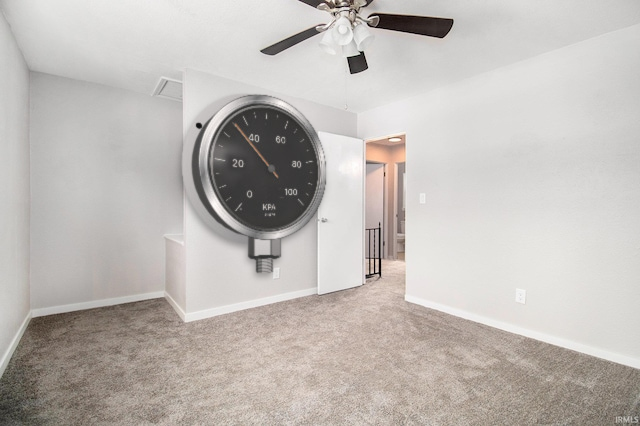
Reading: 35 kPa
